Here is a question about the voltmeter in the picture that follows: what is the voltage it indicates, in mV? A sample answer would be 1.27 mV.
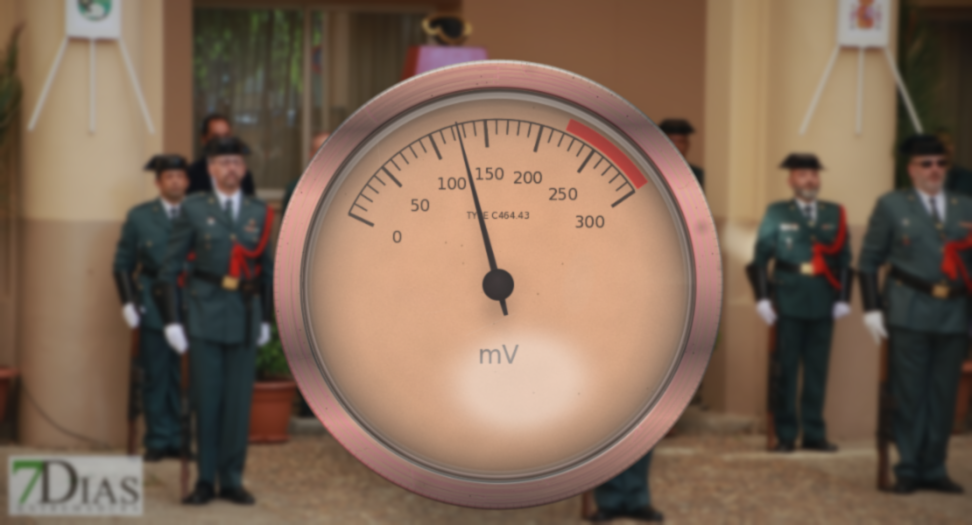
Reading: 125 mV
